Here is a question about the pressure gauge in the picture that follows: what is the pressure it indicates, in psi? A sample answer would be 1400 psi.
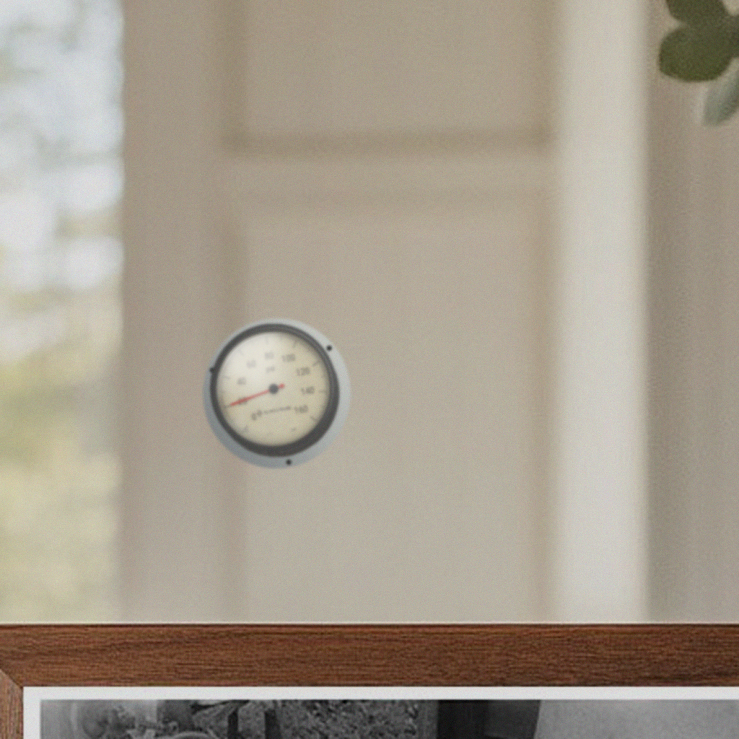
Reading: 20 psi
